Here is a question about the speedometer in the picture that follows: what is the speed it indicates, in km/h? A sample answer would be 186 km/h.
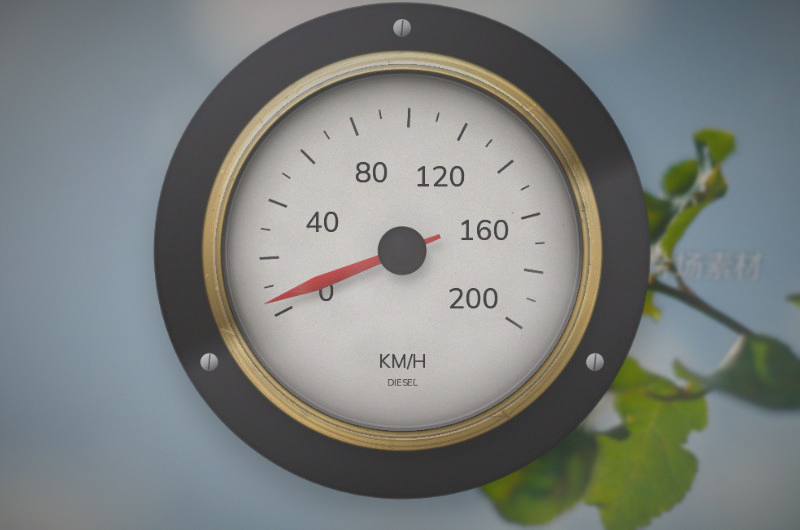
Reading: 5 km/h
